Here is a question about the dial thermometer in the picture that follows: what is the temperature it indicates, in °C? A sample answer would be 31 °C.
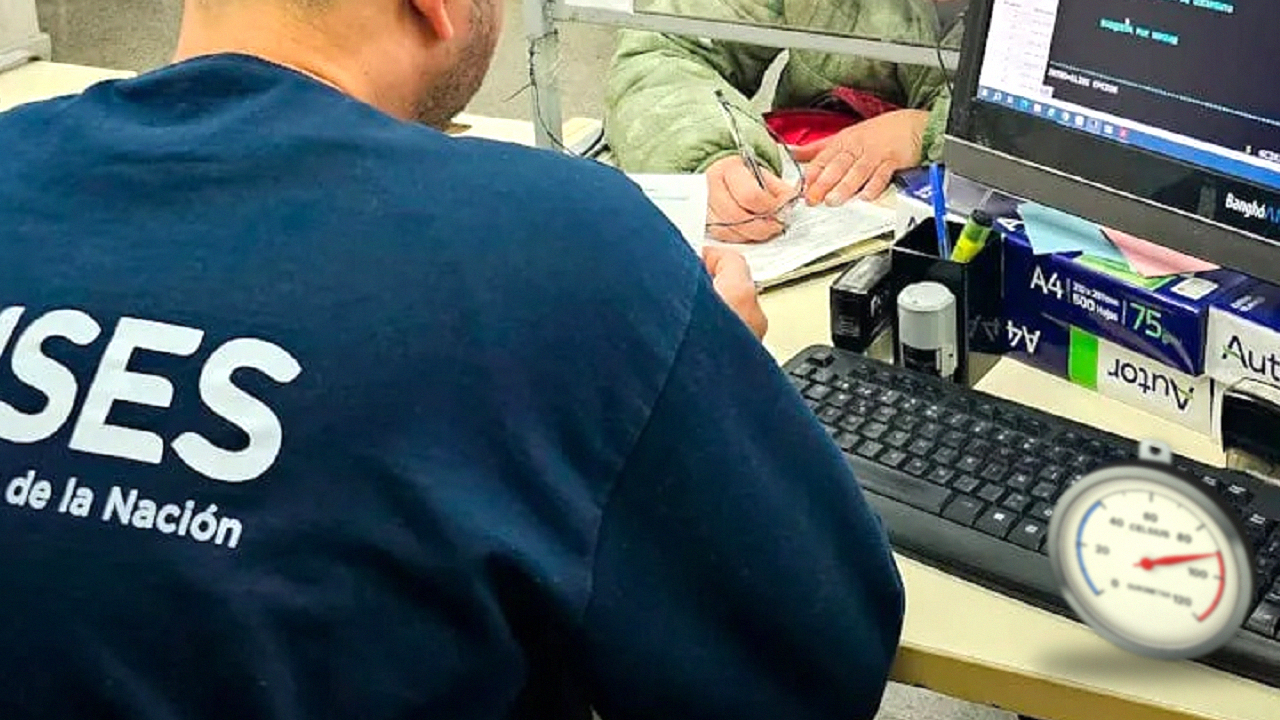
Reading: 90 °C
